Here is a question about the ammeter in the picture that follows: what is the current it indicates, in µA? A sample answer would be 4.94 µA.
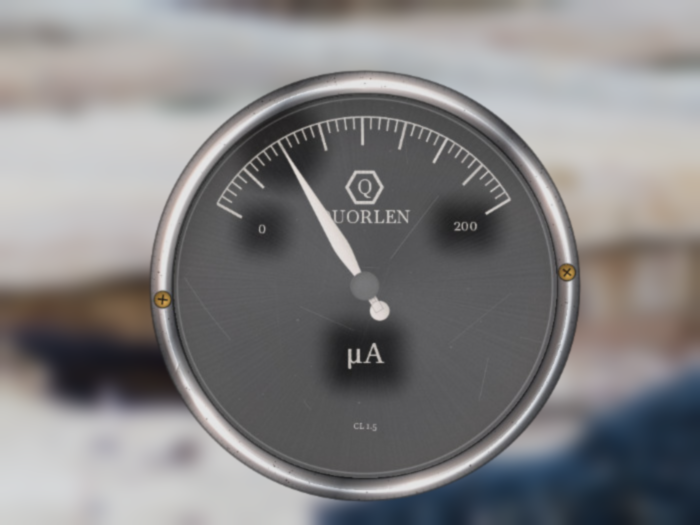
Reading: 50 µA
